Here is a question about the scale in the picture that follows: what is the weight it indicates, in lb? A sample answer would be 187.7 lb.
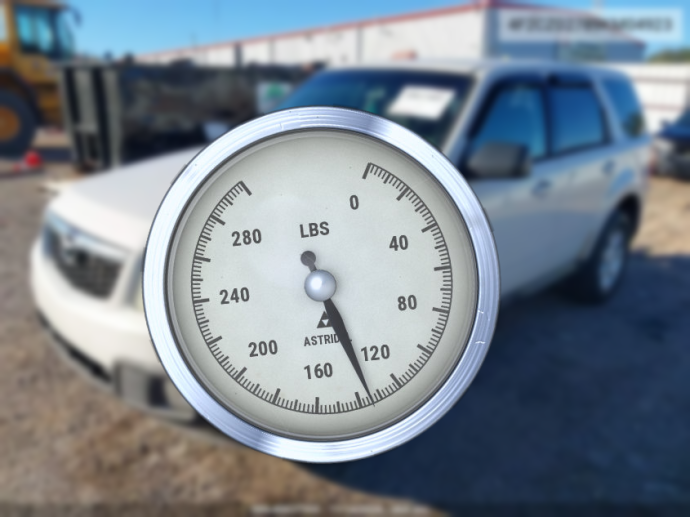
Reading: 134 lb
